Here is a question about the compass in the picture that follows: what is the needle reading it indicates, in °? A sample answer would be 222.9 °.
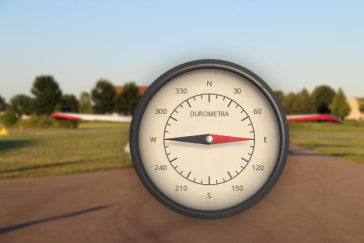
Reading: 90 °
